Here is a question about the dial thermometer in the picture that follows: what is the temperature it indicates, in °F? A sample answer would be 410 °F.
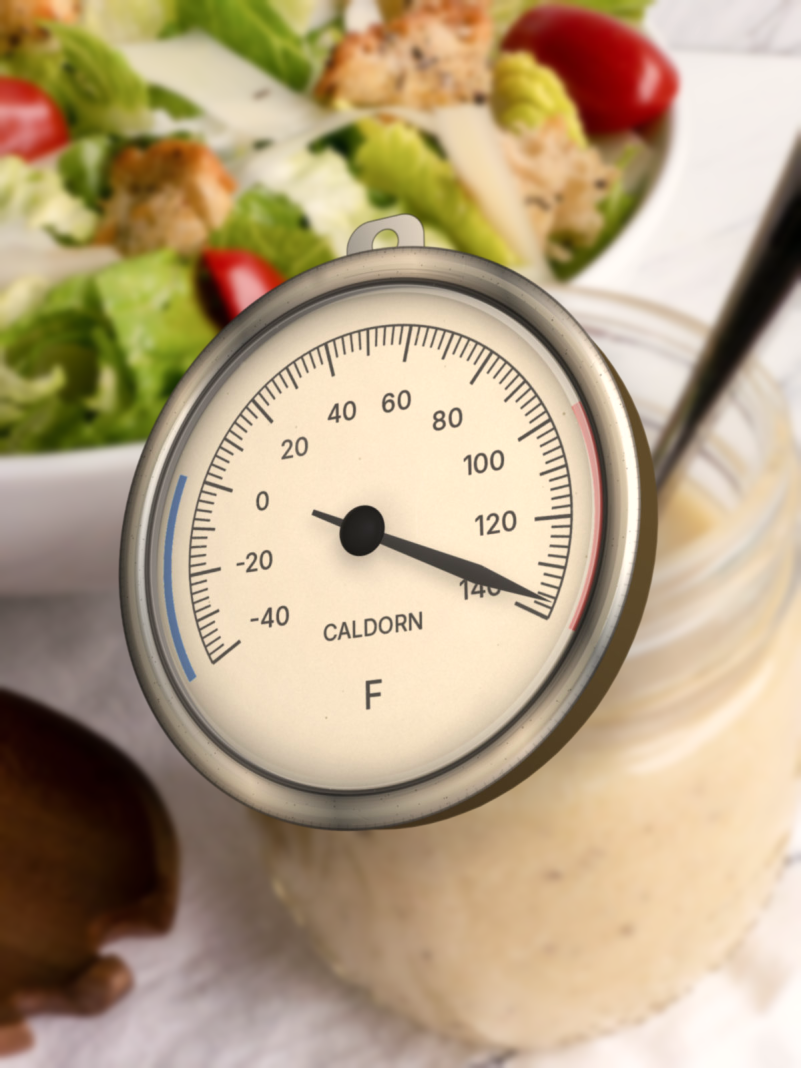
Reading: 137 °F
